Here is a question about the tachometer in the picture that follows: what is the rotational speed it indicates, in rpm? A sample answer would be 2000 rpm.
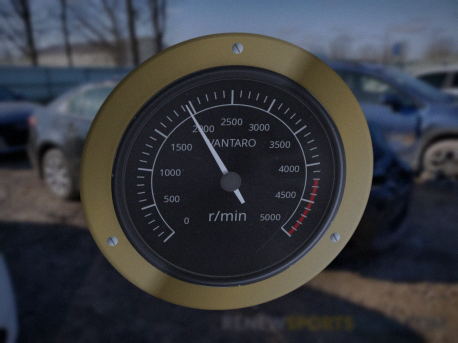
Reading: 1950 rpm
